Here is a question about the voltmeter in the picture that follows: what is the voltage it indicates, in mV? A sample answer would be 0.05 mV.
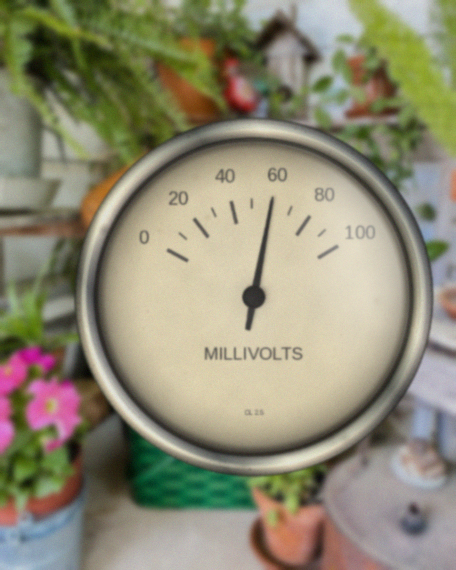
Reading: 60 mV
